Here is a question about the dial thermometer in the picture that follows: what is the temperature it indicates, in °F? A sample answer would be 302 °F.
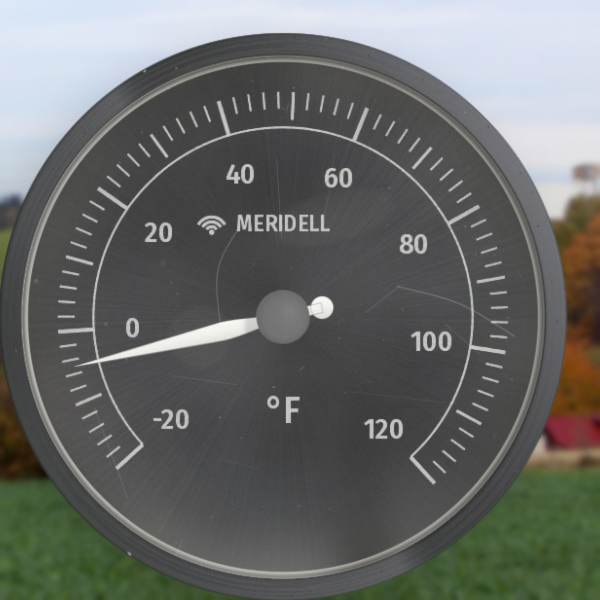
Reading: -5 °F
